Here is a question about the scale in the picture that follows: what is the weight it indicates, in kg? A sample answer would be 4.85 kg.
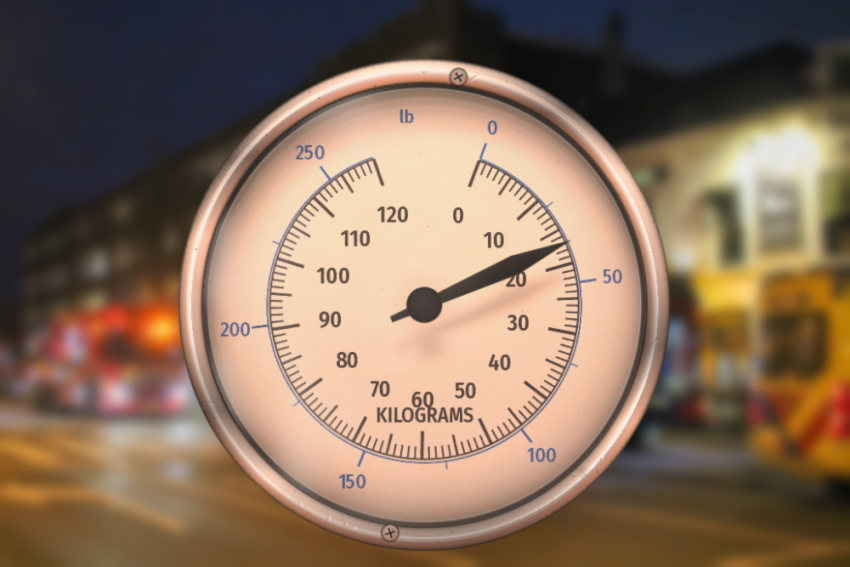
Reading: 17 kg
